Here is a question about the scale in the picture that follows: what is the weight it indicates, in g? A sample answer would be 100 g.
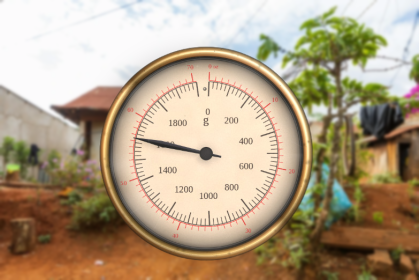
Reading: 1600 g
